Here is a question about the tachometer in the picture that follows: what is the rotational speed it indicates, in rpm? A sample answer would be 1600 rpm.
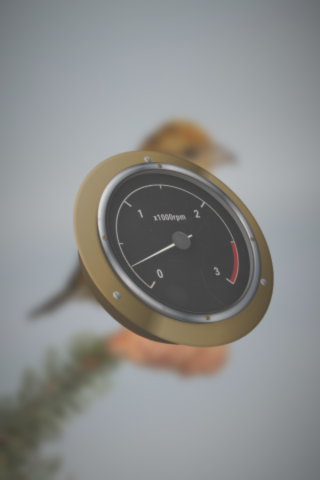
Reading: 250 rpm
